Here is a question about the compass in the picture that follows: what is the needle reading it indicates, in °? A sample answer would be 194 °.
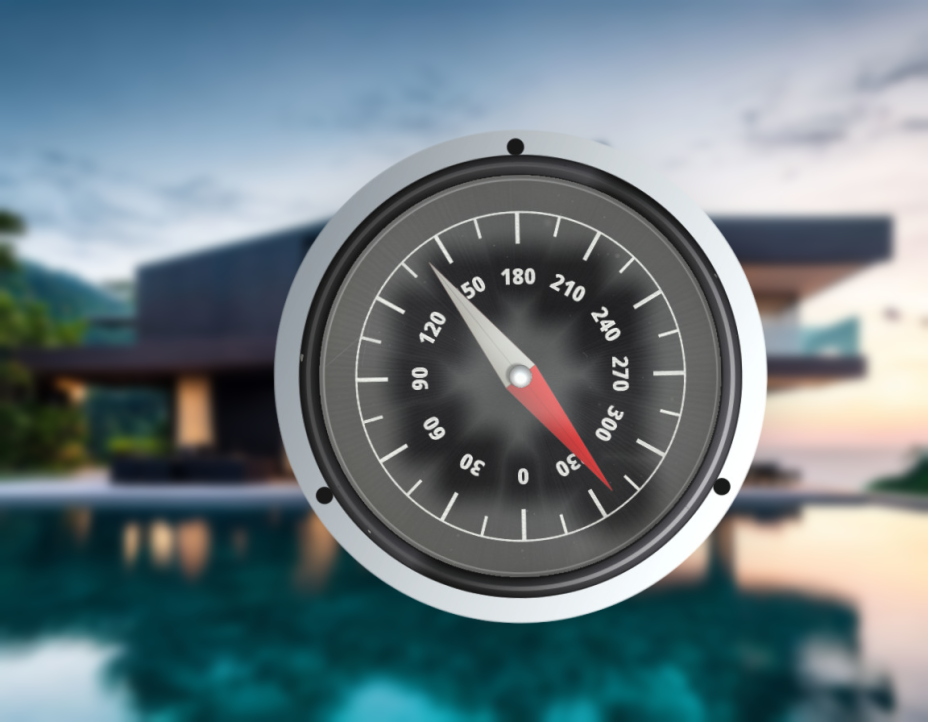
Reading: 322.5 °
